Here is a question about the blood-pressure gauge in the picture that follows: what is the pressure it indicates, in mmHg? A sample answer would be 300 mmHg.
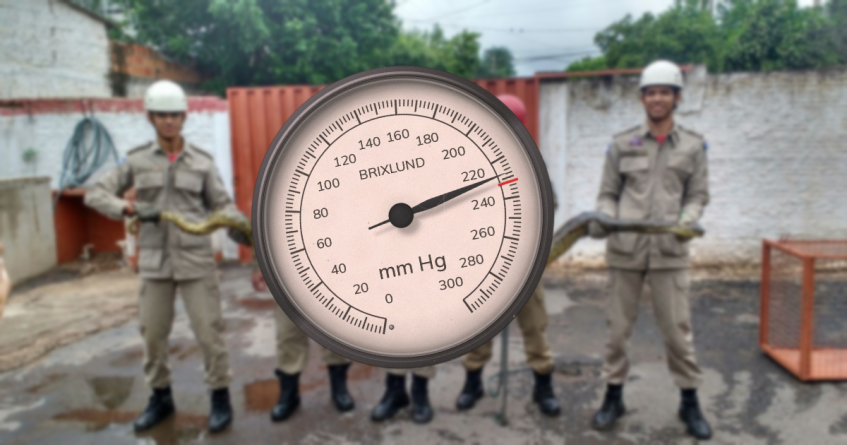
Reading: 228 mmHg
